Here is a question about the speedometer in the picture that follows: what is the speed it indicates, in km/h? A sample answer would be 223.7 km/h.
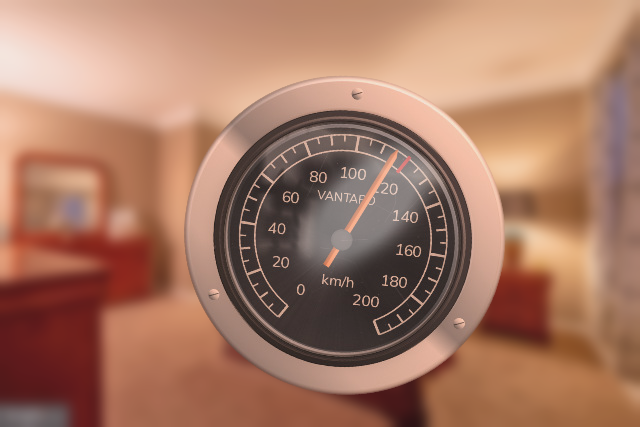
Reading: 115 km/h
